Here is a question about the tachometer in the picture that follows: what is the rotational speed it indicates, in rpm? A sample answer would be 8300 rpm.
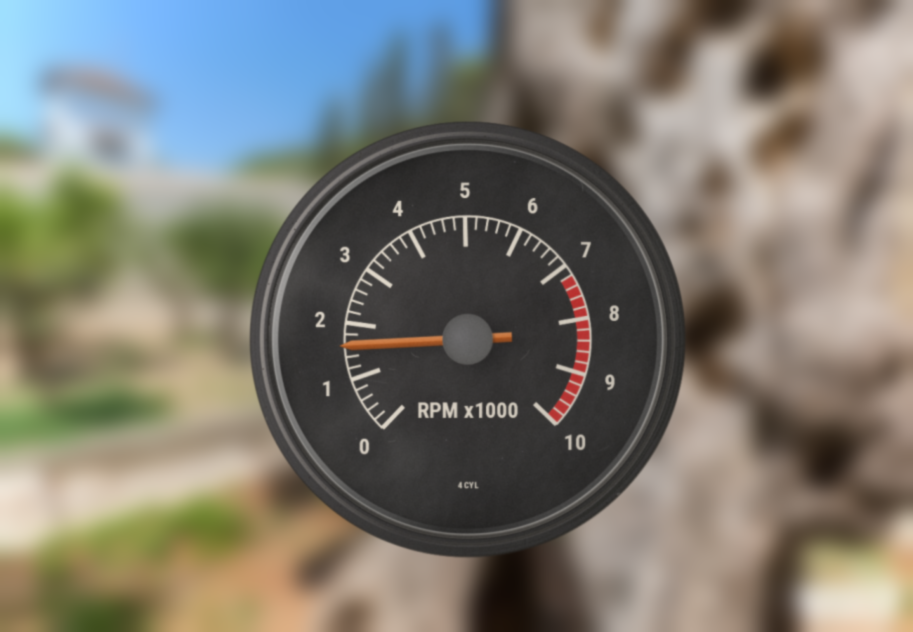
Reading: 1600 rpm
